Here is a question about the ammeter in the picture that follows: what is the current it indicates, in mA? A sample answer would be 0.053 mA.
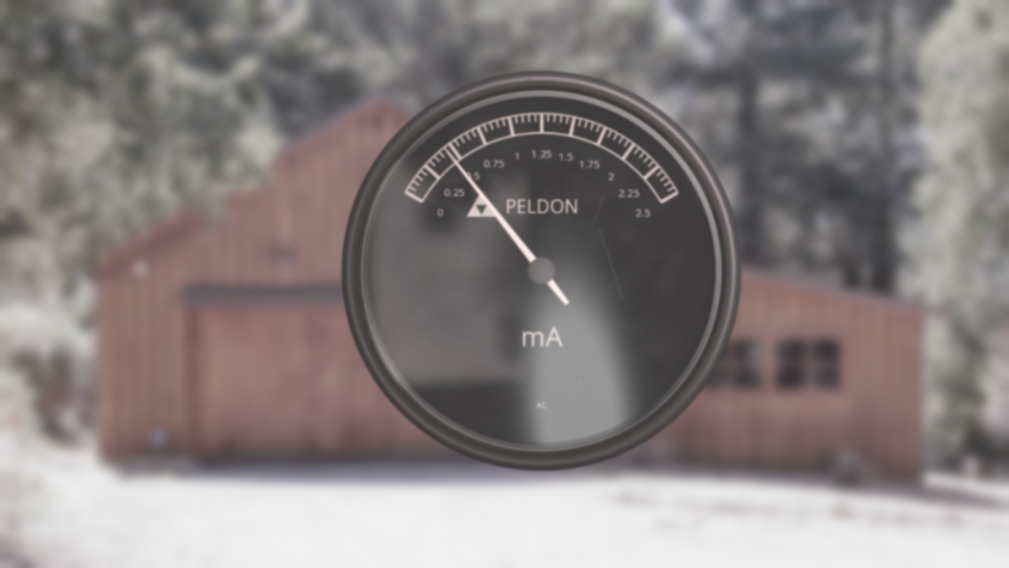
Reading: 0.45 mA
